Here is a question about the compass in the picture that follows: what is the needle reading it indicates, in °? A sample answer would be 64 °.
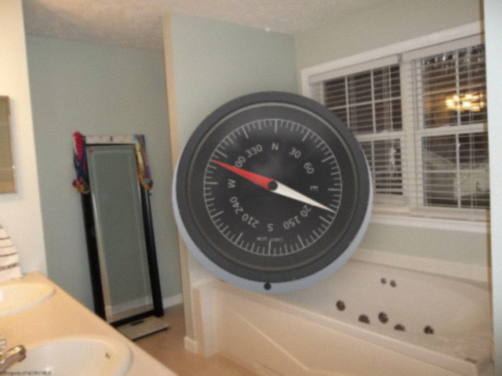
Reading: 290 °
